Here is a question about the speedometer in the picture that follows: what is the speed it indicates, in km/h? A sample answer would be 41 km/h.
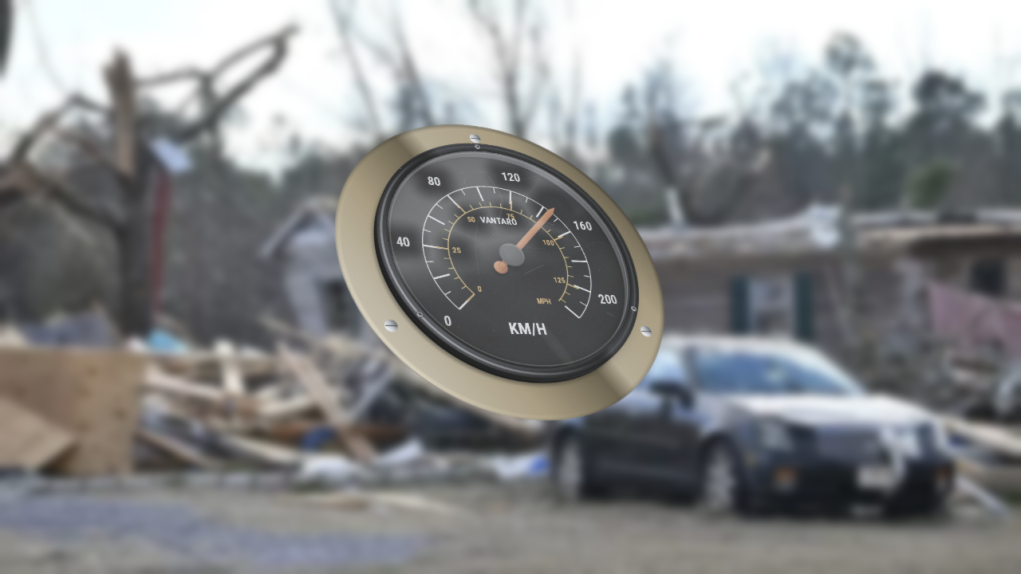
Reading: 145 km/h
